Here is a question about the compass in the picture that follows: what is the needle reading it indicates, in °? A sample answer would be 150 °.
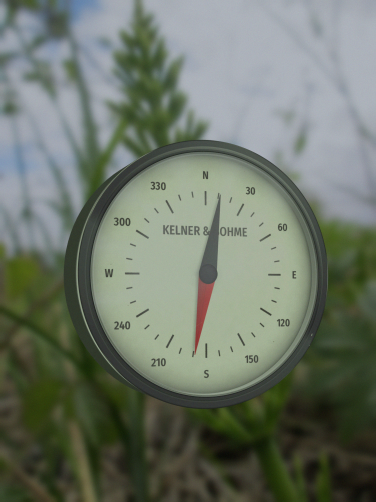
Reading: 190 °
